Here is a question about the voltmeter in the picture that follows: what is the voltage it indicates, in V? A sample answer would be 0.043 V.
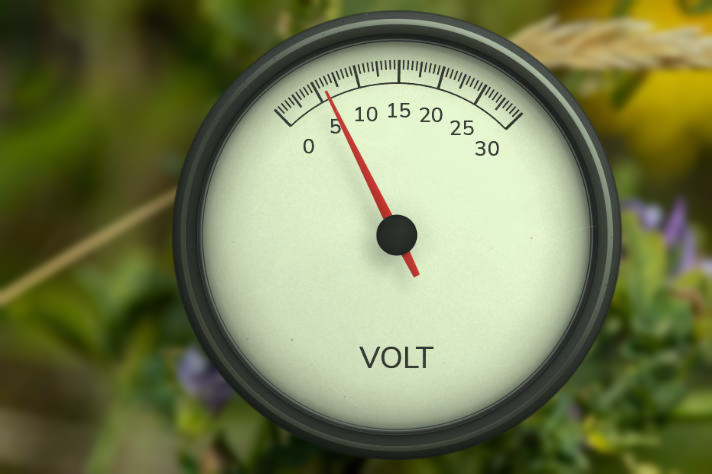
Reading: 6 V
